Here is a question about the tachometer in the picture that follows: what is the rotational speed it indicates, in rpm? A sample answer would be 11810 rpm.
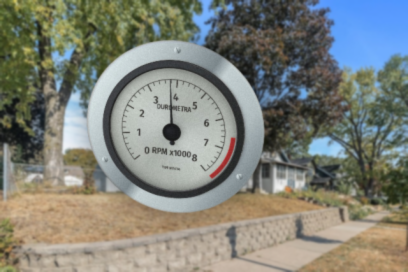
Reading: 3800 rpm
